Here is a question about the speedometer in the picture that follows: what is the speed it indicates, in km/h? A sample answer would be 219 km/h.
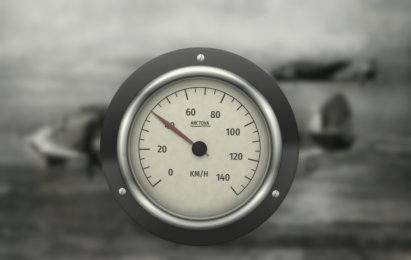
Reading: 40 km/h
